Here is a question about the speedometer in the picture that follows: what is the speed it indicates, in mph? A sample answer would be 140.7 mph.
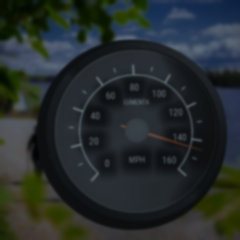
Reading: 145 mph
